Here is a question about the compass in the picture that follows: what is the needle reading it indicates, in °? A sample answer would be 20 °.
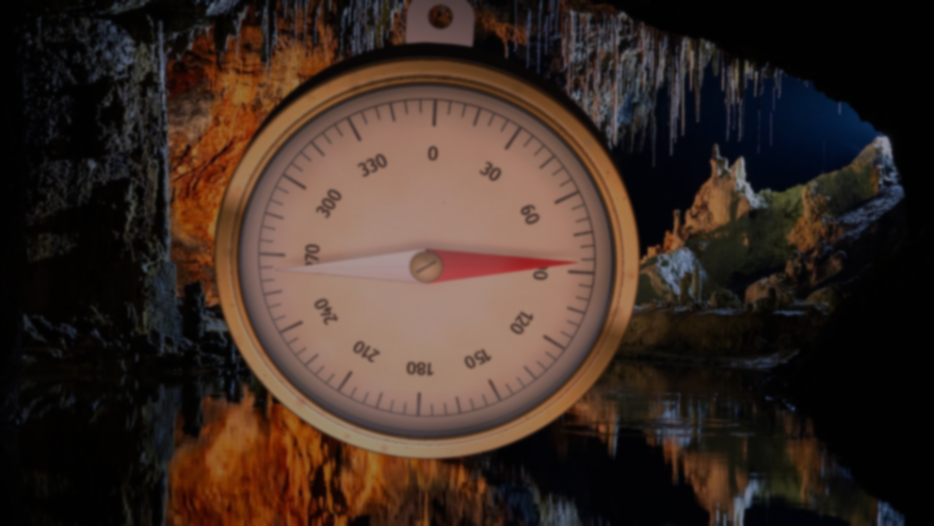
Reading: 85 °
